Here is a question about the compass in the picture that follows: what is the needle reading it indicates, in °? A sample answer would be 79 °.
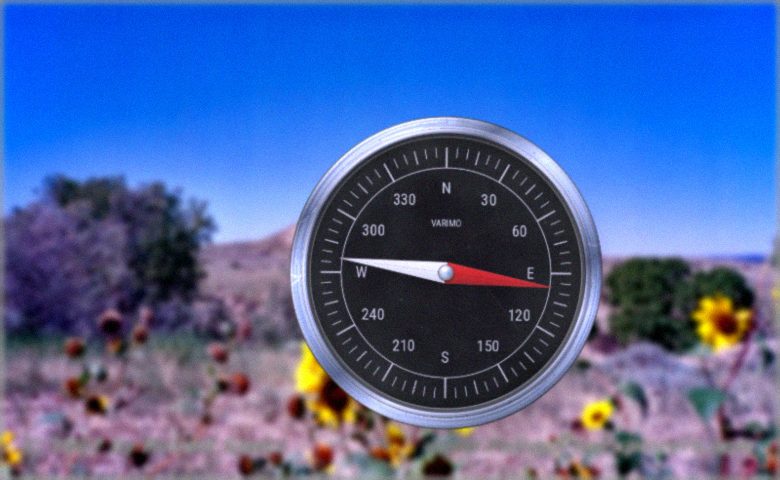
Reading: 97.5 °
